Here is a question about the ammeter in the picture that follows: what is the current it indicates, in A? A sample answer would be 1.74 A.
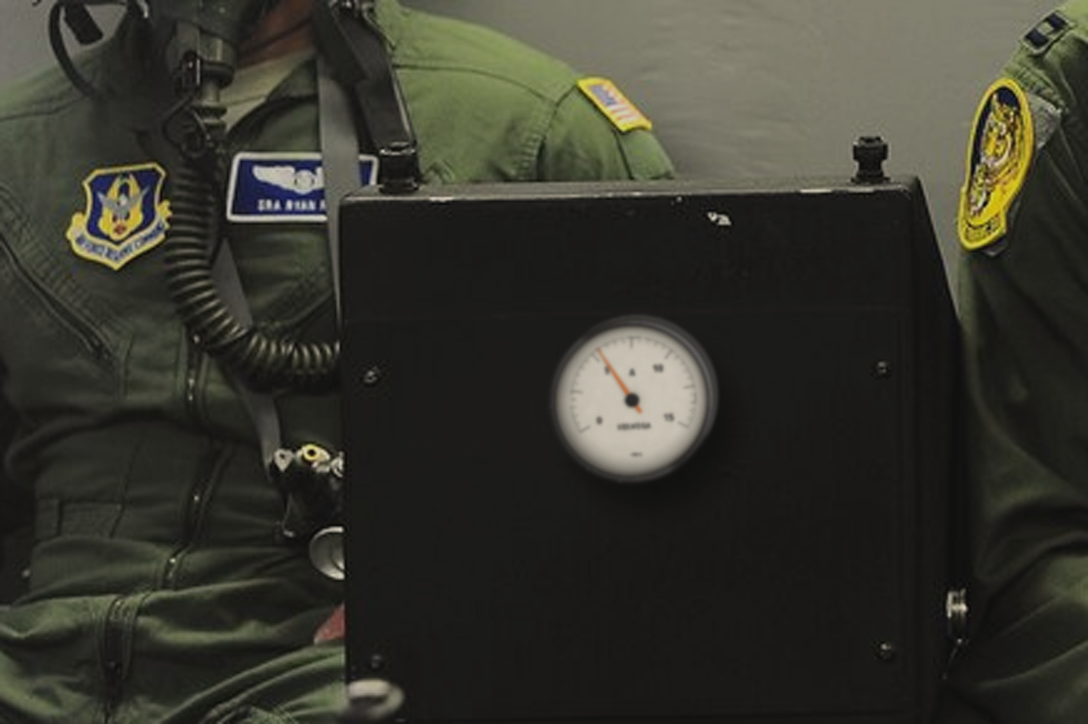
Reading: 5.5 A
